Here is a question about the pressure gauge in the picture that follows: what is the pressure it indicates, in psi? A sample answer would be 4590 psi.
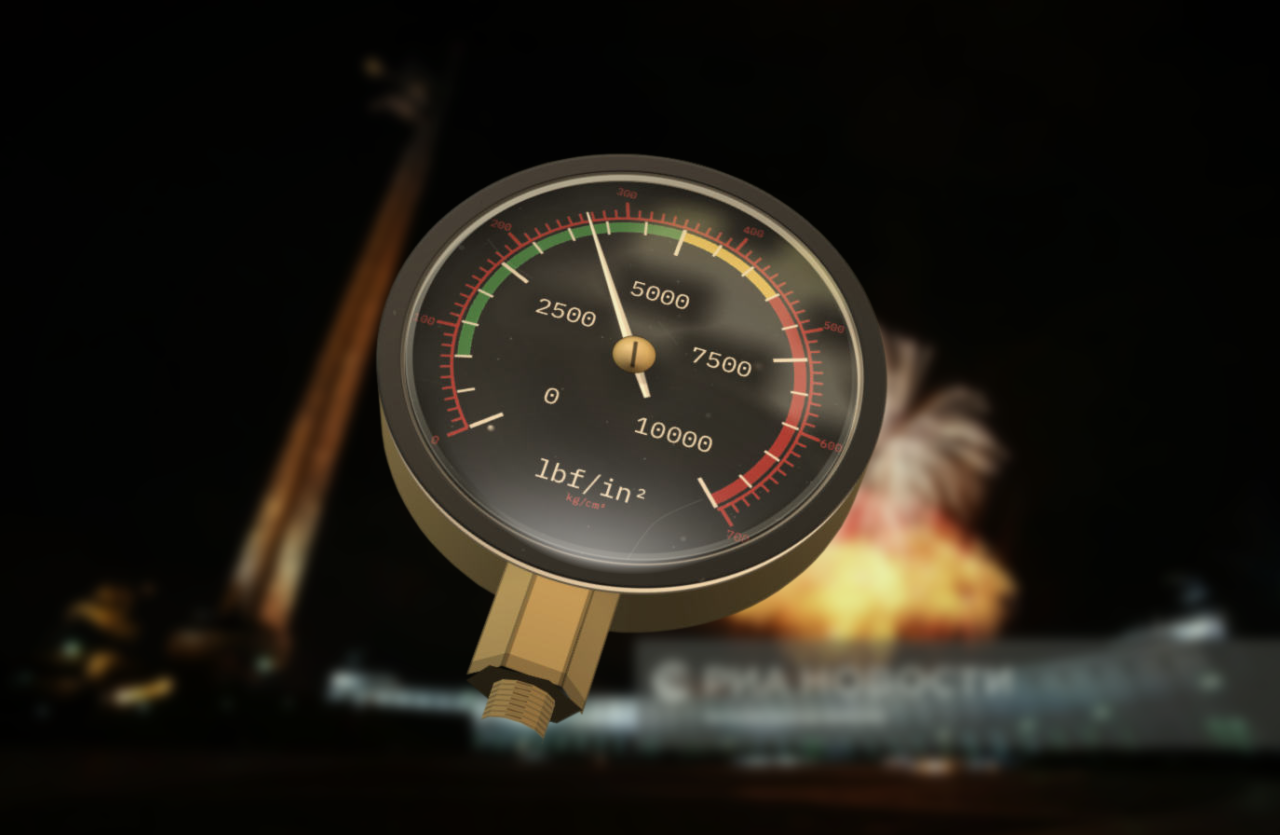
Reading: 3750 psi
